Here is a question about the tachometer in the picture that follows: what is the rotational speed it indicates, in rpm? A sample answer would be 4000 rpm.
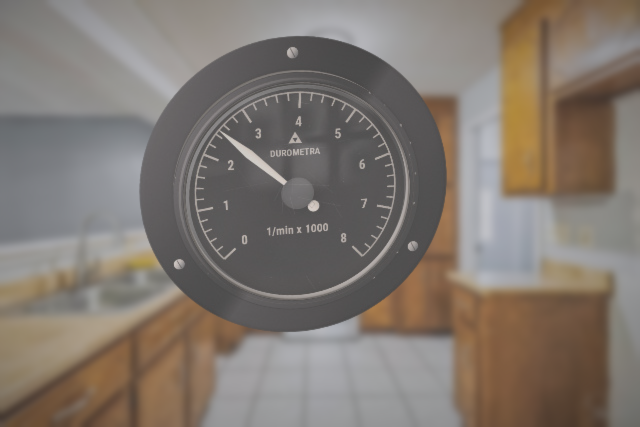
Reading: 2500 rpm
